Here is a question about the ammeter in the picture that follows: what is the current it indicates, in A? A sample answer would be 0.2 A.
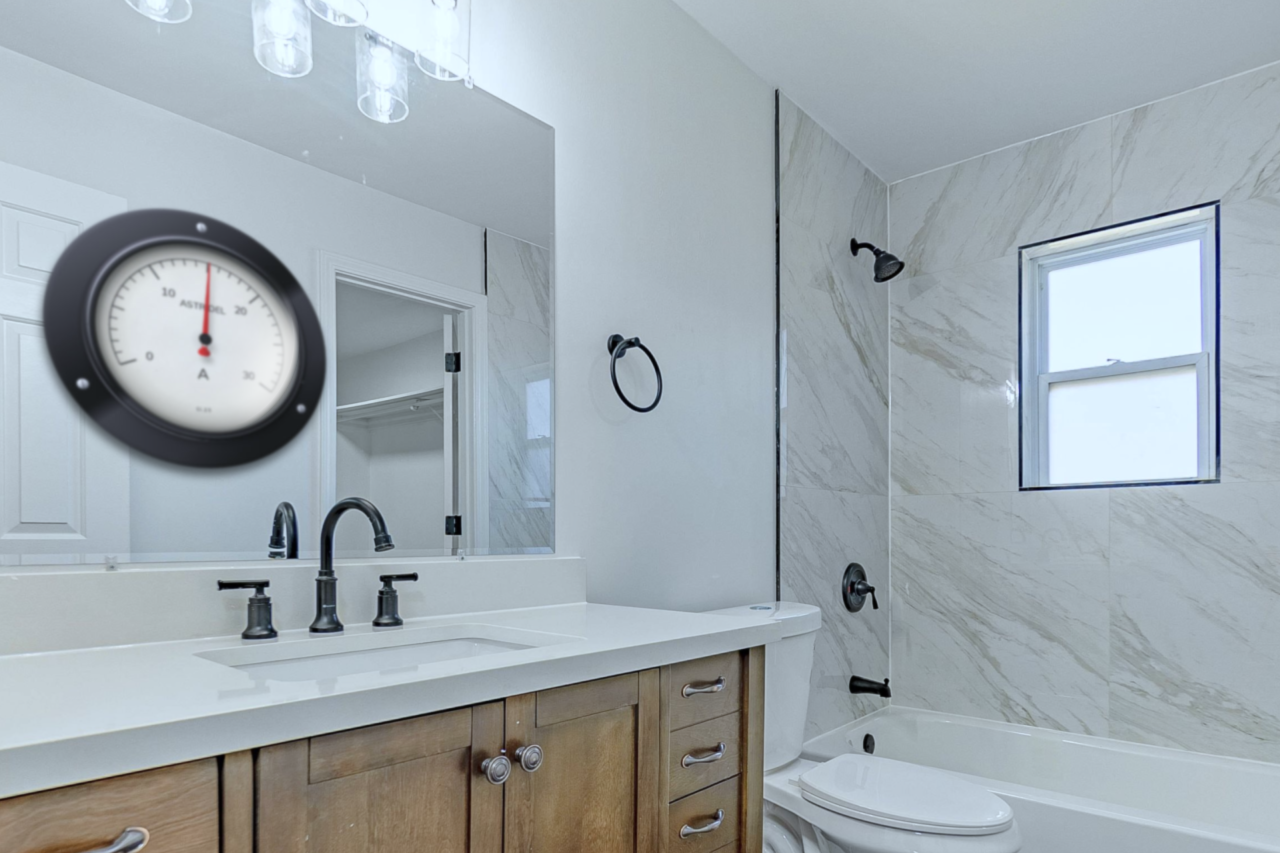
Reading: 15 A
